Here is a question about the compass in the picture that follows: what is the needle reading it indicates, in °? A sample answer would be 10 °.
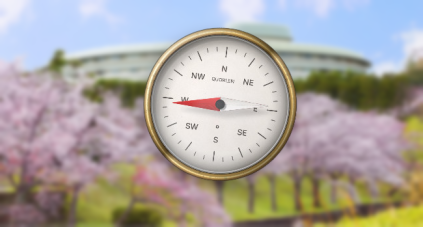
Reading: 265 °
